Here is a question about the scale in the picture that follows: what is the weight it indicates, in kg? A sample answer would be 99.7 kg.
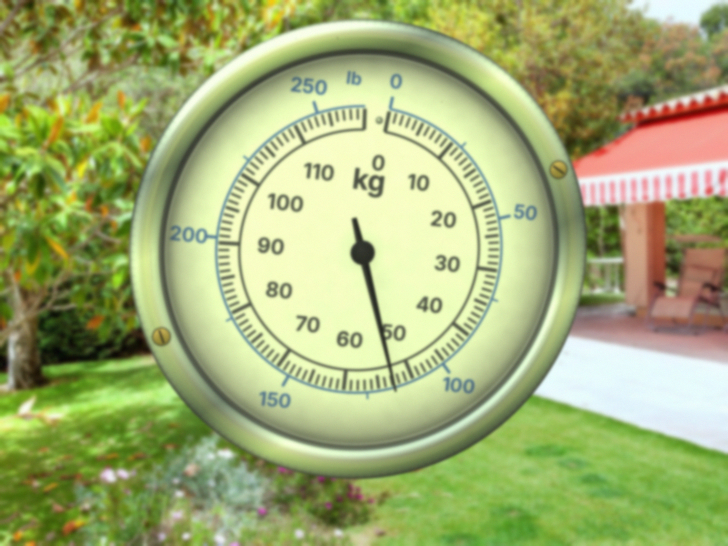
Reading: 53 kg
